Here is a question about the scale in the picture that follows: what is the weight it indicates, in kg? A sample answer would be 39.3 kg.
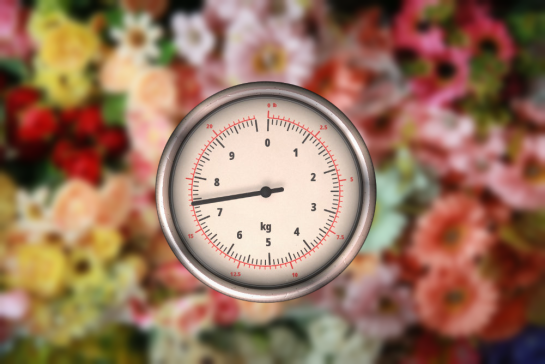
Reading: 7.4 kg
